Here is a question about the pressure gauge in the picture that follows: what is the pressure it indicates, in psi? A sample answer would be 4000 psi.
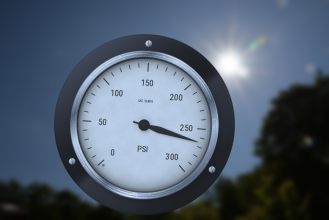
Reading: 265 psi
